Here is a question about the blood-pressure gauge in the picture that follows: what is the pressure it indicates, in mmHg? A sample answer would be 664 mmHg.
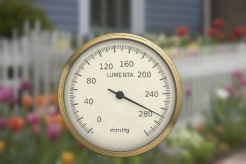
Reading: 270 mmHg
